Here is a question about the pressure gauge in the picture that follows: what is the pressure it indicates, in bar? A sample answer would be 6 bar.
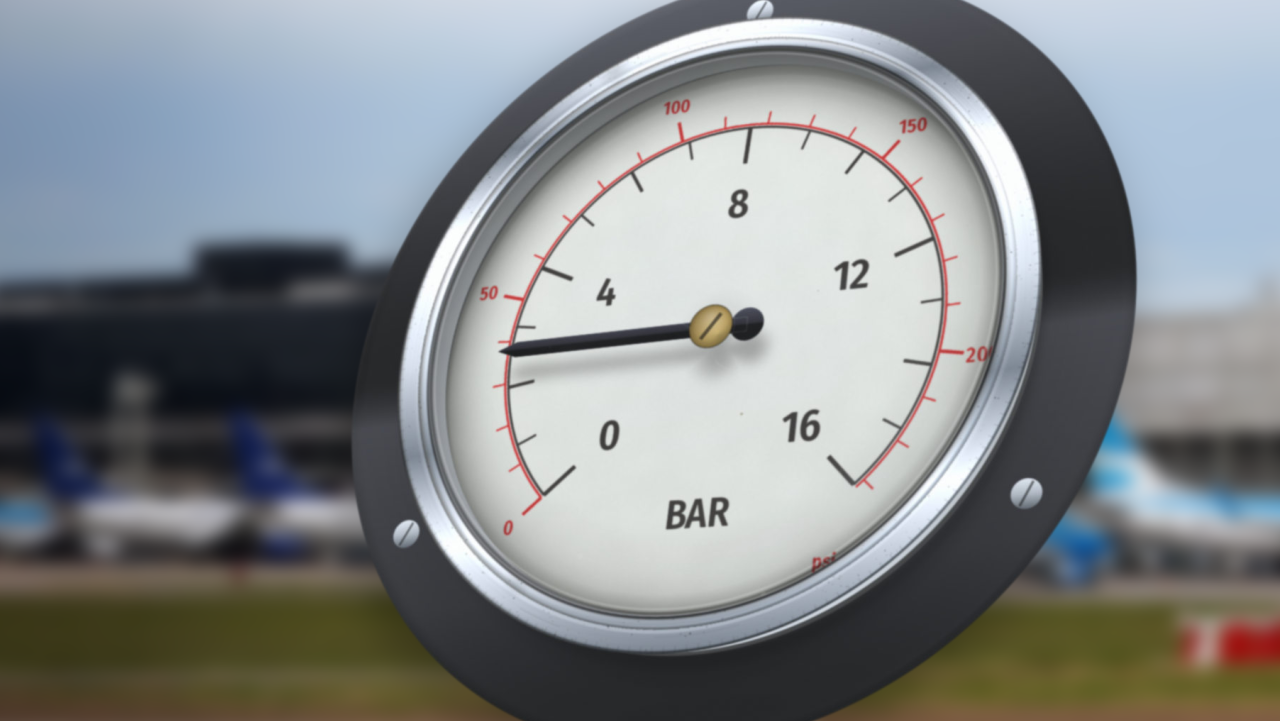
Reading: 2.5 bar
